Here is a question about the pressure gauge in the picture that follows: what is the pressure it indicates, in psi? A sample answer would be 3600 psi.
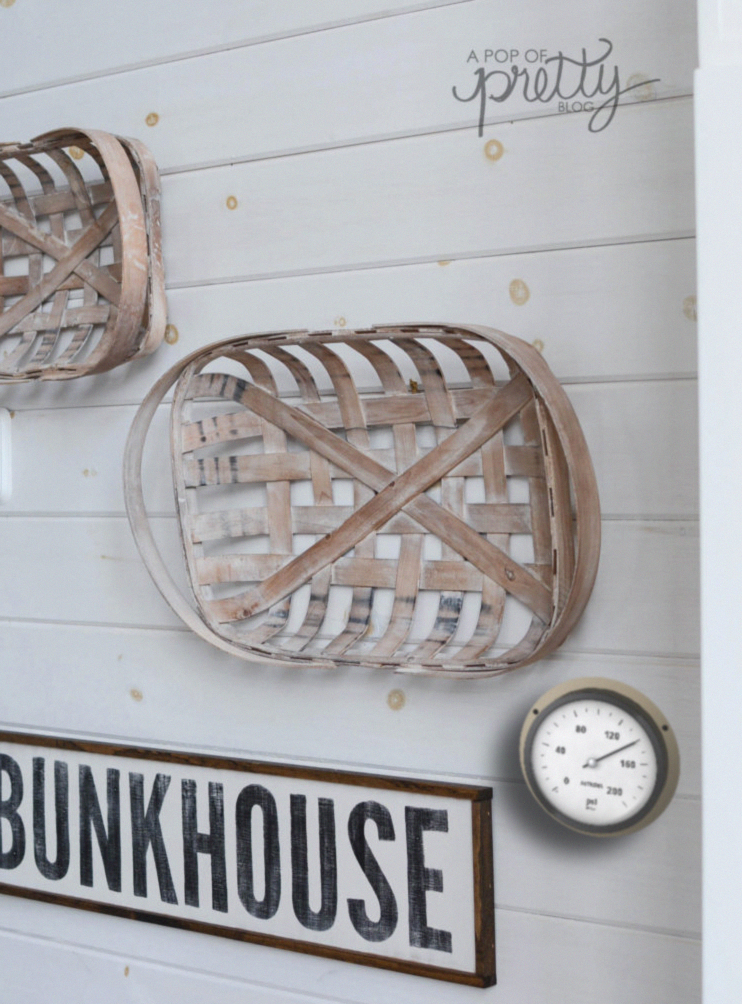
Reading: 140 psi
